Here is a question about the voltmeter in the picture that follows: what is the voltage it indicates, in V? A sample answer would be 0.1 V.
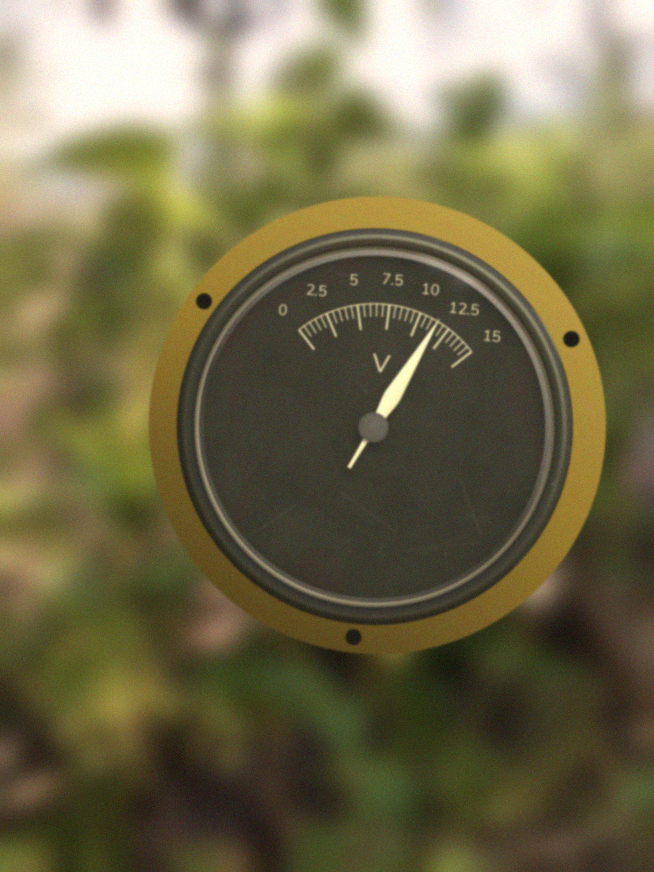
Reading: 11.5 V
